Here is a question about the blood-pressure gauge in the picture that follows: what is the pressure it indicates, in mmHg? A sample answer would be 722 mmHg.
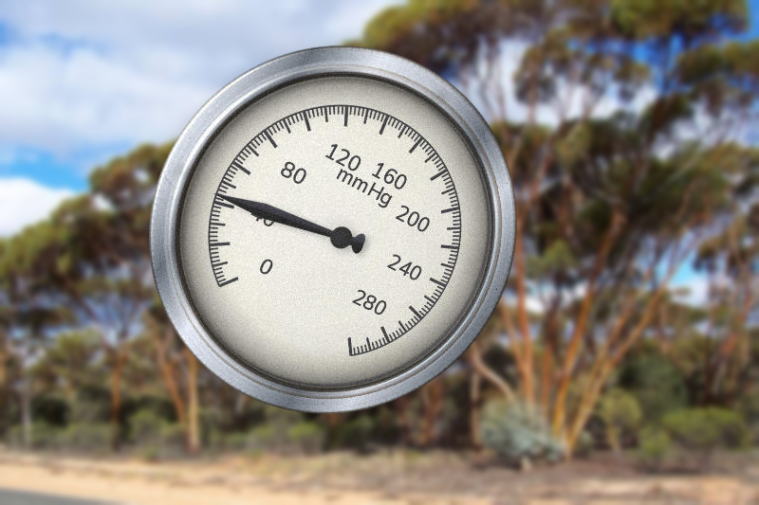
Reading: 44 mmHg
